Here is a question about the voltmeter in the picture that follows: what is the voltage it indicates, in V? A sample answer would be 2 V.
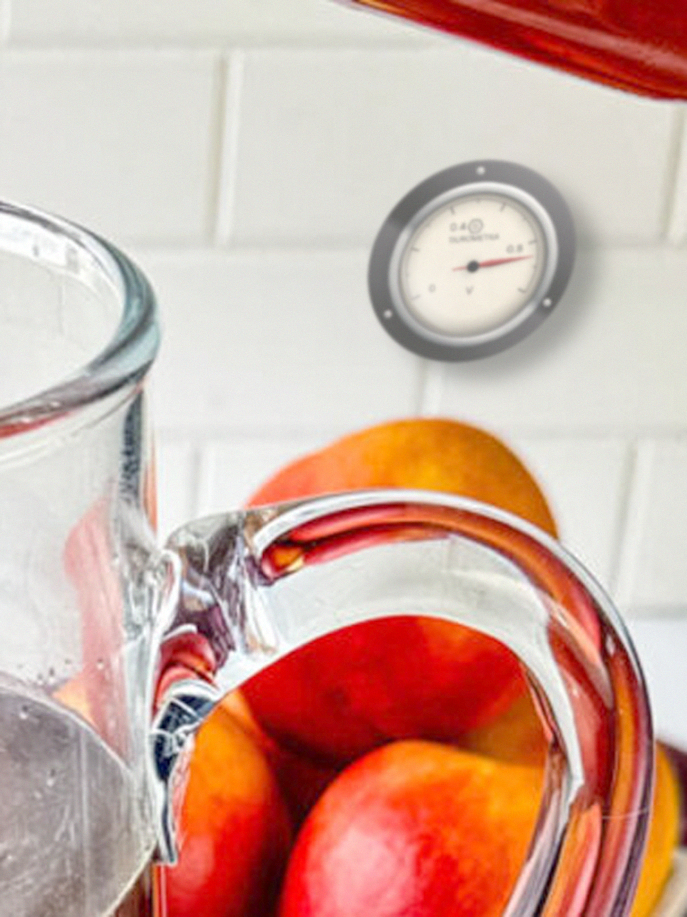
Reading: 0.85 V
